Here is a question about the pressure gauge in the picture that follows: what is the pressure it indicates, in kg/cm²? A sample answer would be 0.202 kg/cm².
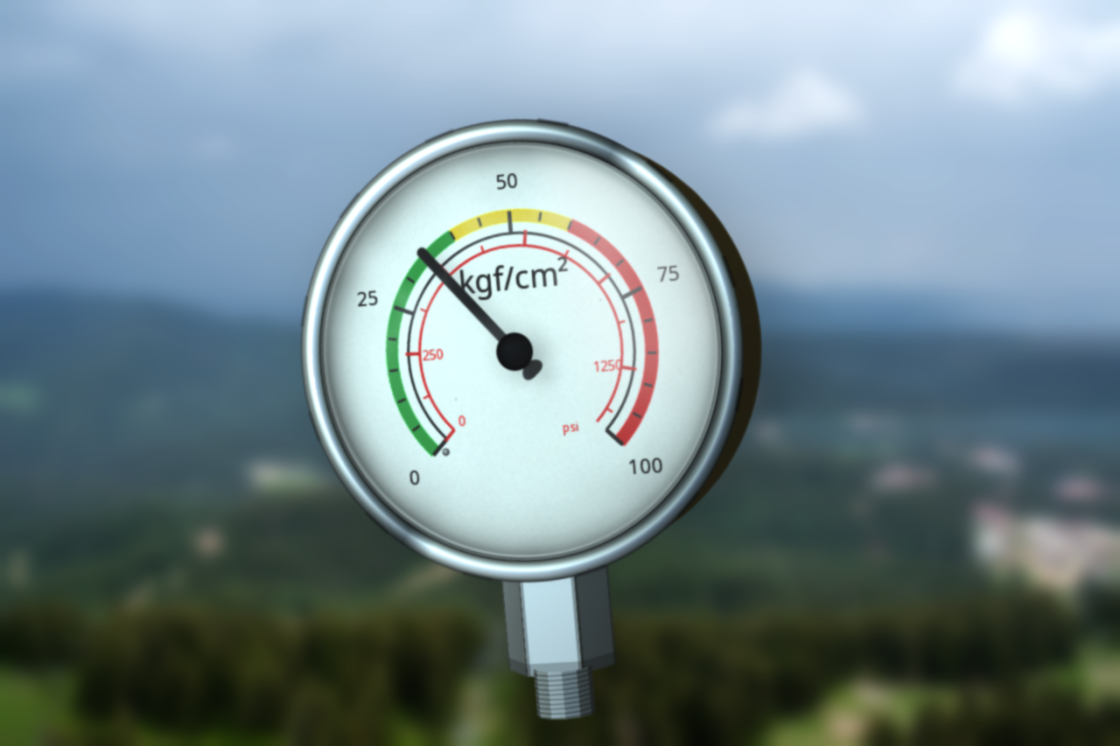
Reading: 35 kg/cm²
